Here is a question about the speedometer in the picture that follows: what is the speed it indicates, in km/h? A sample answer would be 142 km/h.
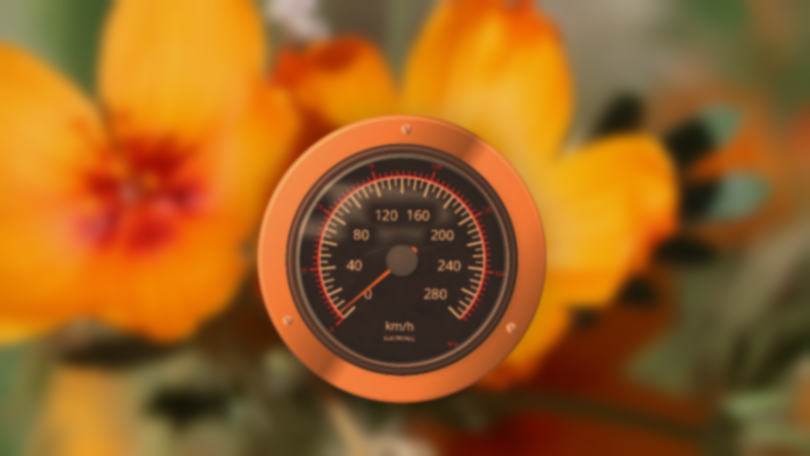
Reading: 5 km/h
